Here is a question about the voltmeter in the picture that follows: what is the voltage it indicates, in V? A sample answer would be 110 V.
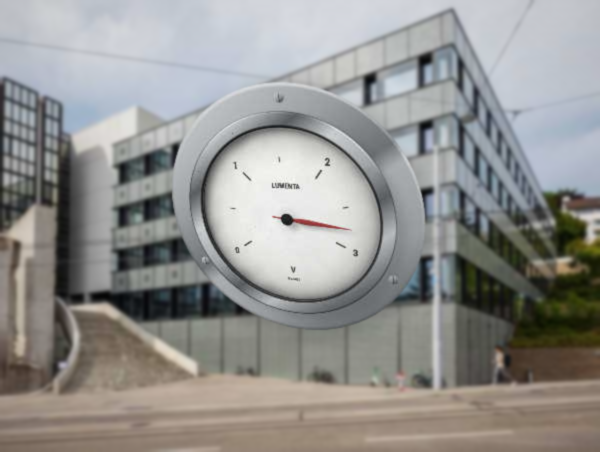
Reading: 2.75 V
